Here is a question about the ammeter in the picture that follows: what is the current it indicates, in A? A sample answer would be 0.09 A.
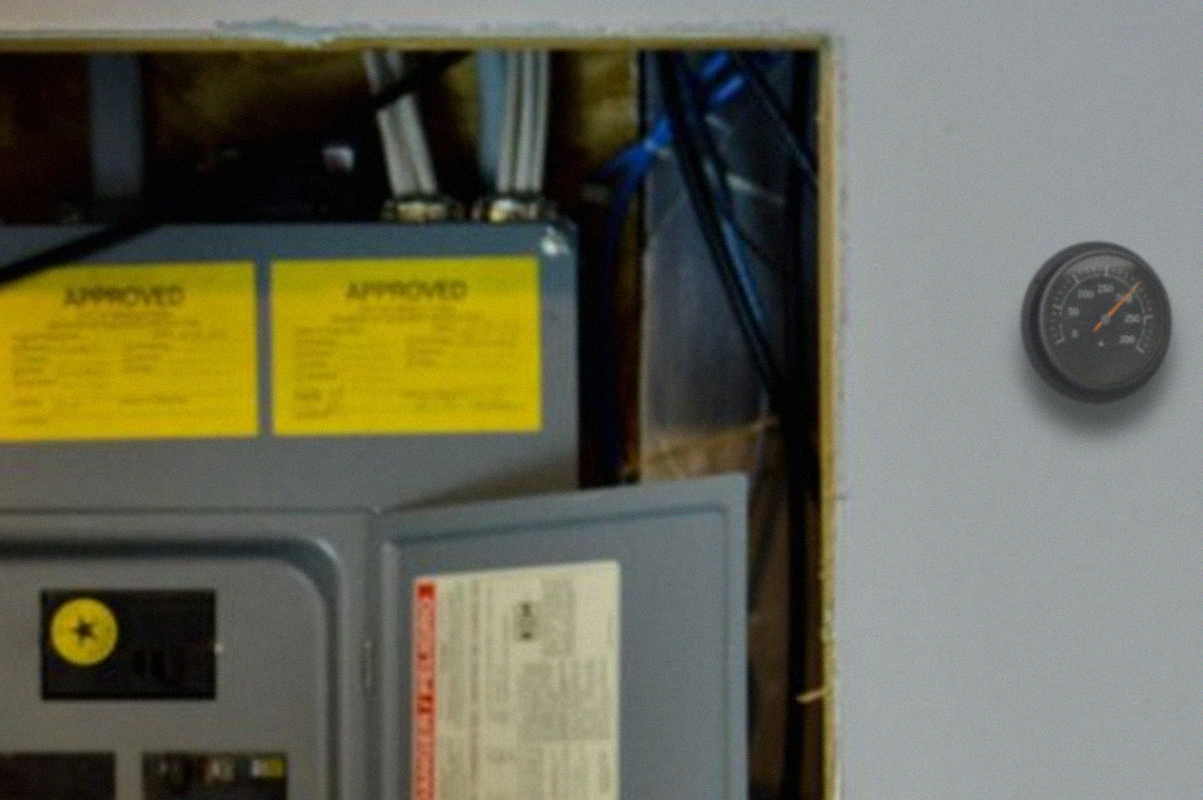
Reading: 200 A
